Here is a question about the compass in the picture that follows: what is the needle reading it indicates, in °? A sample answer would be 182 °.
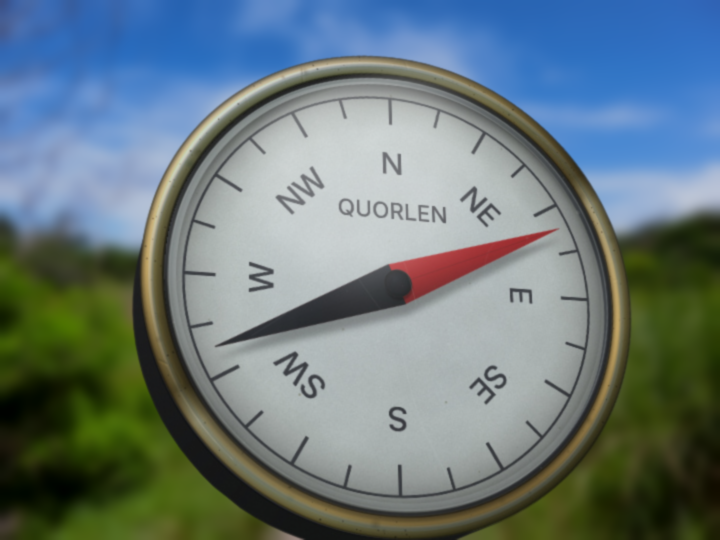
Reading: 67.5 °
